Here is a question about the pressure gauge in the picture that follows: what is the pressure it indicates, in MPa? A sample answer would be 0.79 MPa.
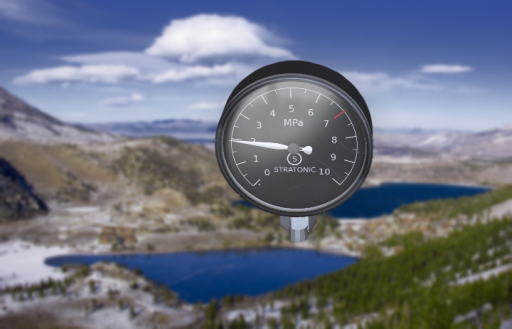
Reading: 2 MPa
